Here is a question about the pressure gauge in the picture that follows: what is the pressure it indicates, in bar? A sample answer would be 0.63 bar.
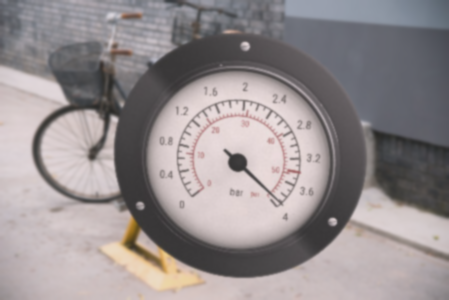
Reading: 3.9 bar
